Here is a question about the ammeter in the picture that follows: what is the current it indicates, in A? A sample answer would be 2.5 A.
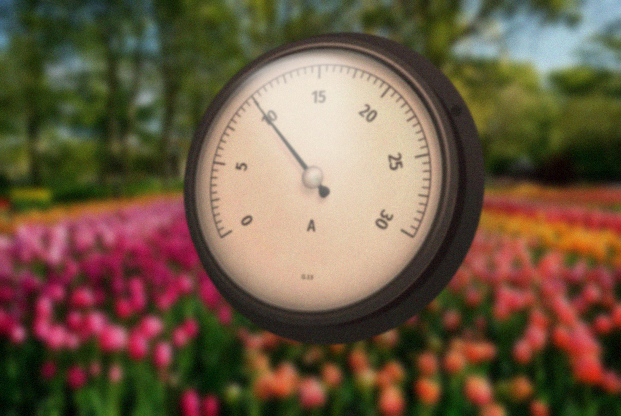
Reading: 10 A
